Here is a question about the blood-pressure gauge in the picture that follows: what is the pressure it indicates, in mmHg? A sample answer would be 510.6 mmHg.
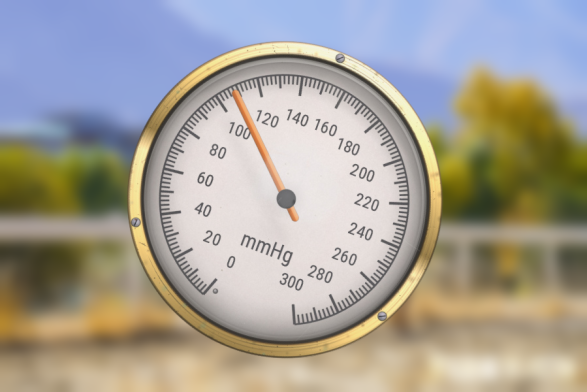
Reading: 108 mmHg
